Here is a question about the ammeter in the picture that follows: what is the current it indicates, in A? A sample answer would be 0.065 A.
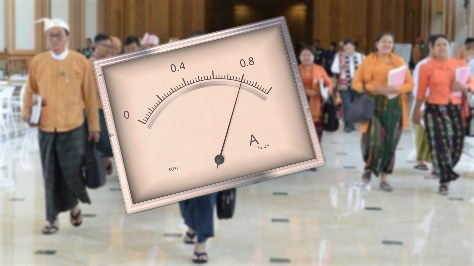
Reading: 0.8 A
